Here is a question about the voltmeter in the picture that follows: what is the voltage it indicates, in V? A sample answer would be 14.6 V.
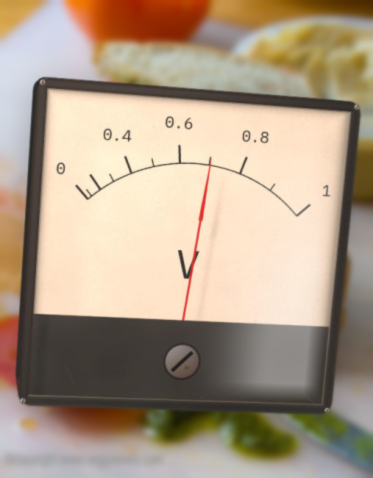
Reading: 0.7 V
